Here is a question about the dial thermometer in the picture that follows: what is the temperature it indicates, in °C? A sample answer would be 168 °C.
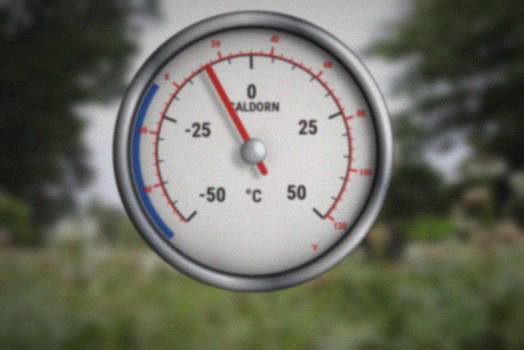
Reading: -10 °C
